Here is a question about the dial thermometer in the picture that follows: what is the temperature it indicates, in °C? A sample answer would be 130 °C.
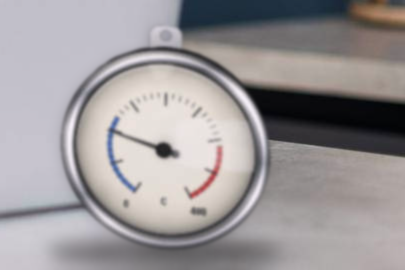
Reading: 100 °C
